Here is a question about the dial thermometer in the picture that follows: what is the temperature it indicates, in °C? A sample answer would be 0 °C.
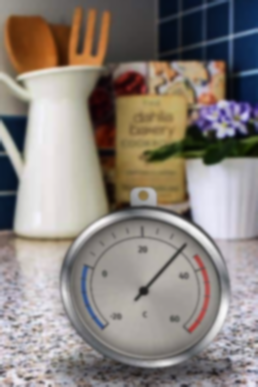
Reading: 32 °C
